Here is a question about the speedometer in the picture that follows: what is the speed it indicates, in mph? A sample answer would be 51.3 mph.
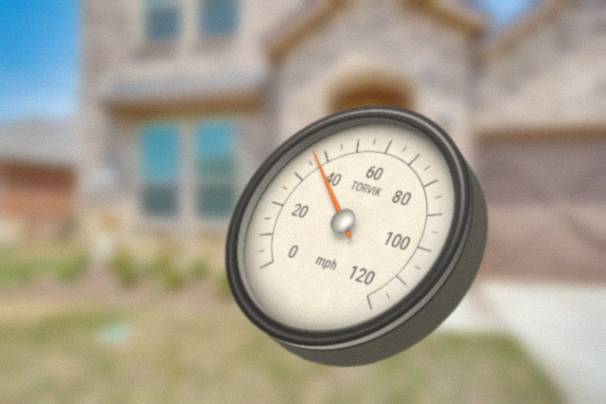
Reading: 37.5 mph
